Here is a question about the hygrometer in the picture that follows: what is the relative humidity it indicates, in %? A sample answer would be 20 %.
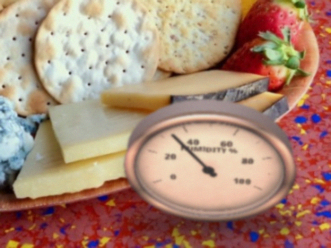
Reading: 35 %
